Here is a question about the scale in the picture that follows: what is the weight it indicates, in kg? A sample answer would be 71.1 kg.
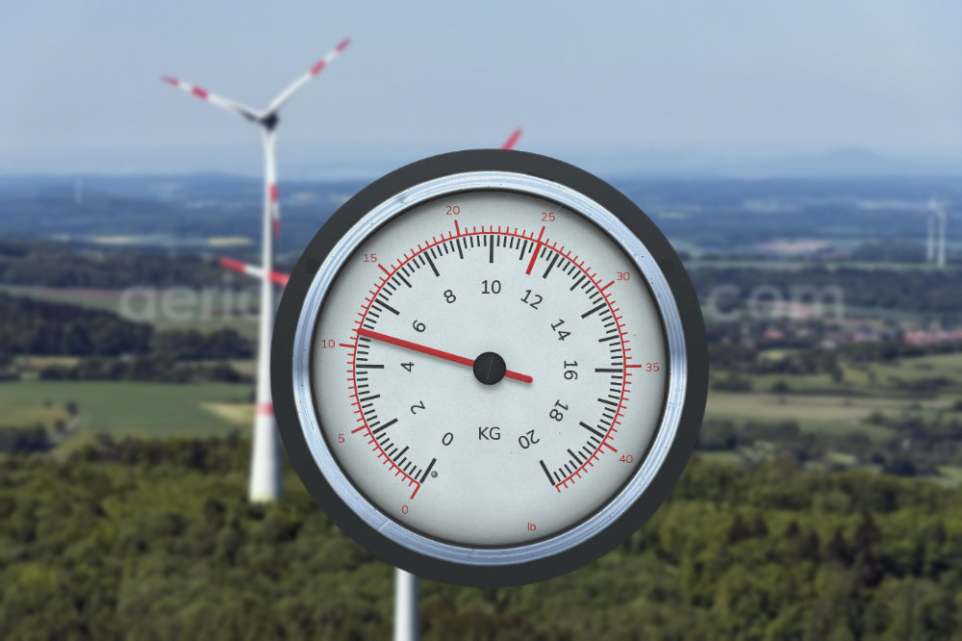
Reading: 5 kg
